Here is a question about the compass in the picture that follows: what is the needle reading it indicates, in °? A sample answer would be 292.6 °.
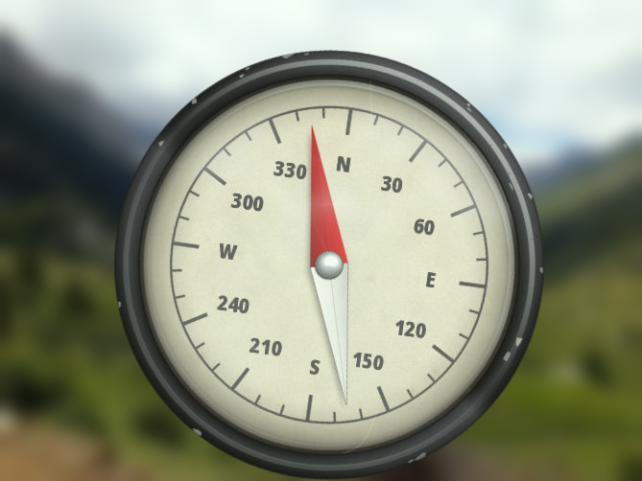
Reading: 345 °
